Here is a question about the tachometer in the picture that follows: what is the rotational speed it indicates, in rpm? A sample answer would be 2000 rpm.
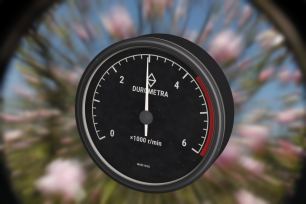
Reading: 3000 rpm
